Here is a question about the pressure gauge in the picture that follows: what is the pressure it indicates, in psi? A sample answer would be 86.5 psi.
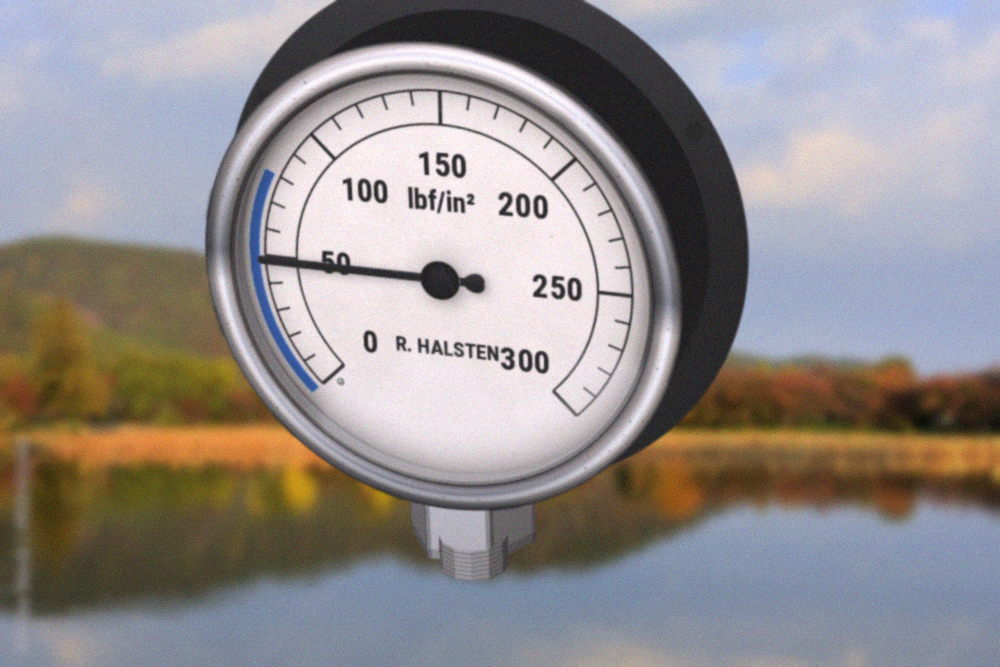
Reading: 50 psi
